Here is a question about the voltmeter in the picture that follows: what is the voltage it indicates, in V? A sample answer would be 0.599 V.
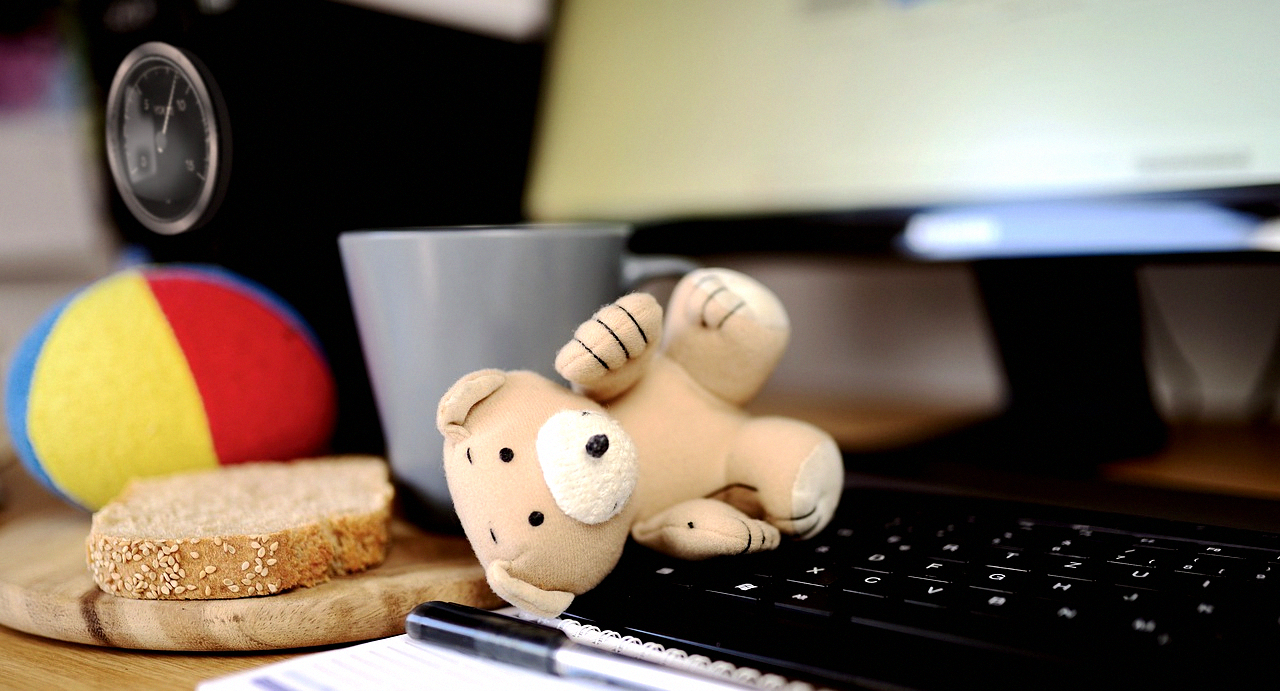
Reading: 9 V
